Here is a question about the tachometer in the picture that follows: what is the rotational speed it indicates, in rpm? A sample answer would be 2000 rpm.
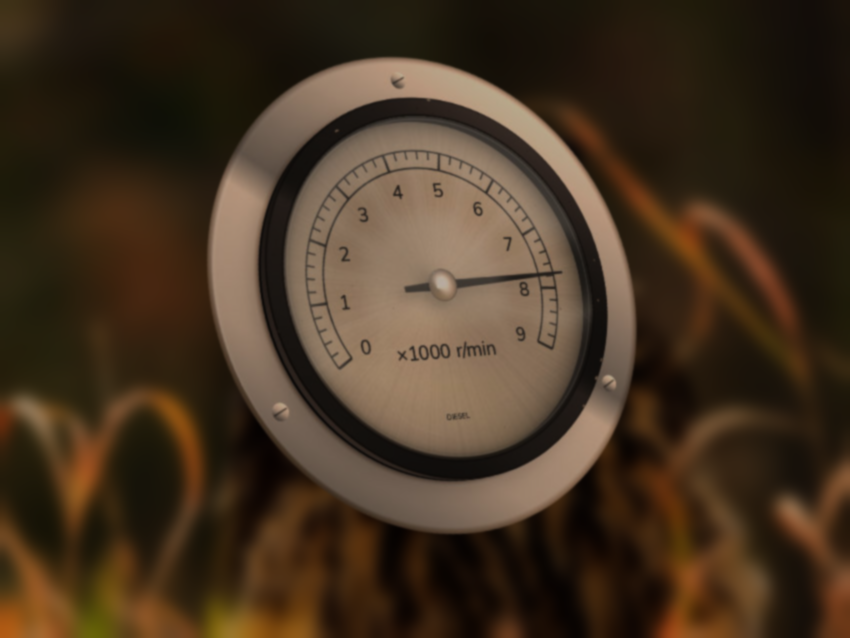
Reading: 7800 rpm
